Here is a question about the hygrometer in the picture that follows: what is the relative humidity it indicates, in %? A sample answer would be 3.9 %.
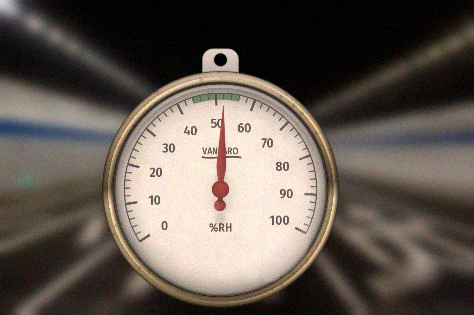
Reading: 52 %
